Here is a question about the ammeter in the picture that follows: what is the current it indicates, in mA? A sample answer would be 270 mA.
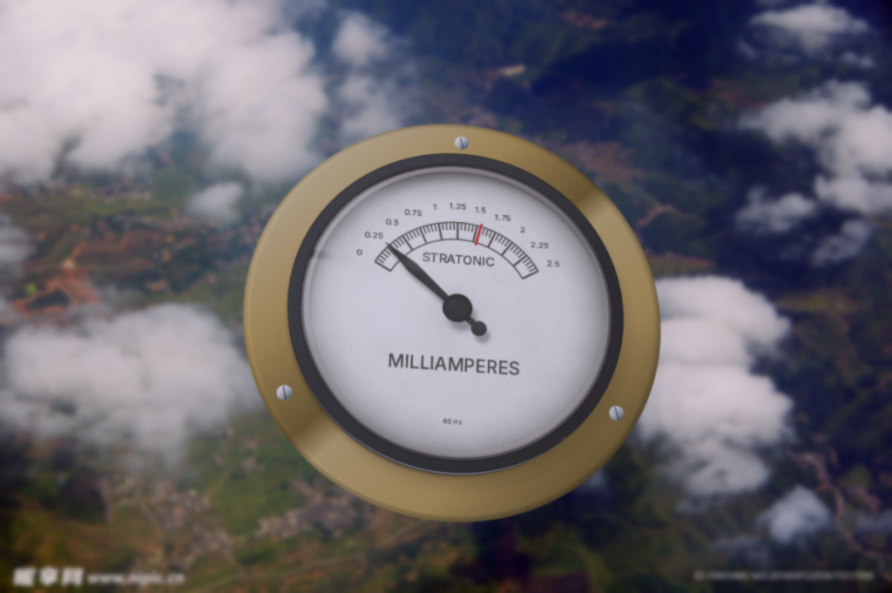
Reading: 0.25 mA
